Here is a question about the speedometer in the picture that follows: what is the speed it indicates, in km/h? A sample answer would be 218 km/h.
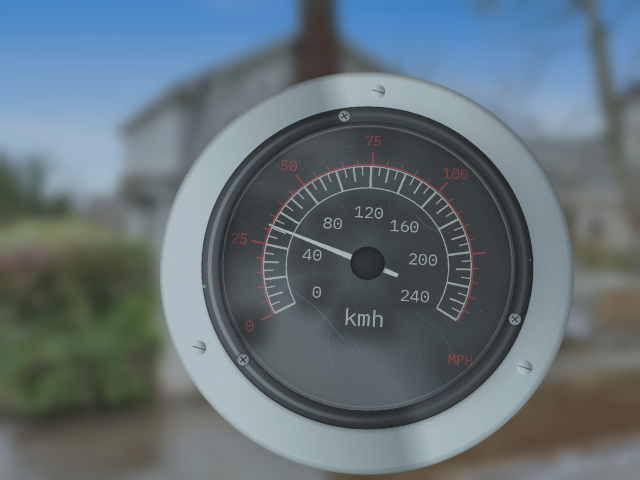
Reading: 50 km/h
